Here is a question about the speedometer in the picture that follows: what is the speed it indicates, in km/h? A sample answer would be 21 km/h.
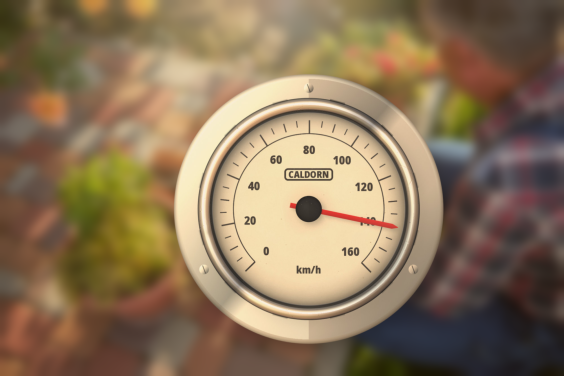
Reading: 140 km/h
